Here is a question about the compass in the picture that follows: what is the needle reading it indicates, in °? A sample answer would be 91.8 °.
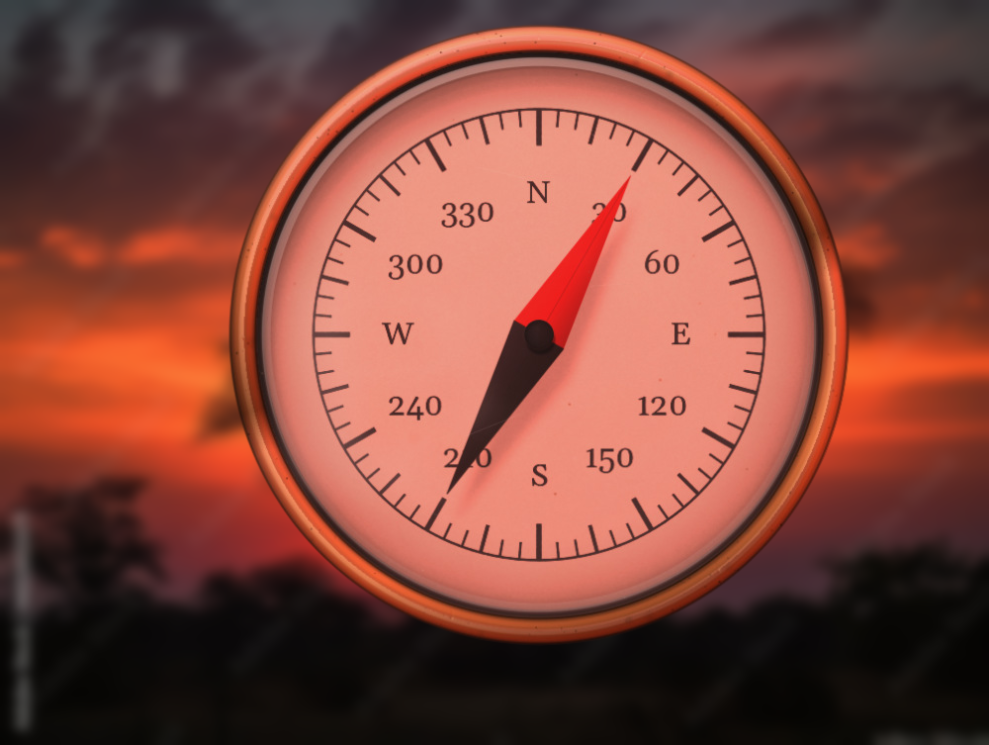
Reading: 30 °
